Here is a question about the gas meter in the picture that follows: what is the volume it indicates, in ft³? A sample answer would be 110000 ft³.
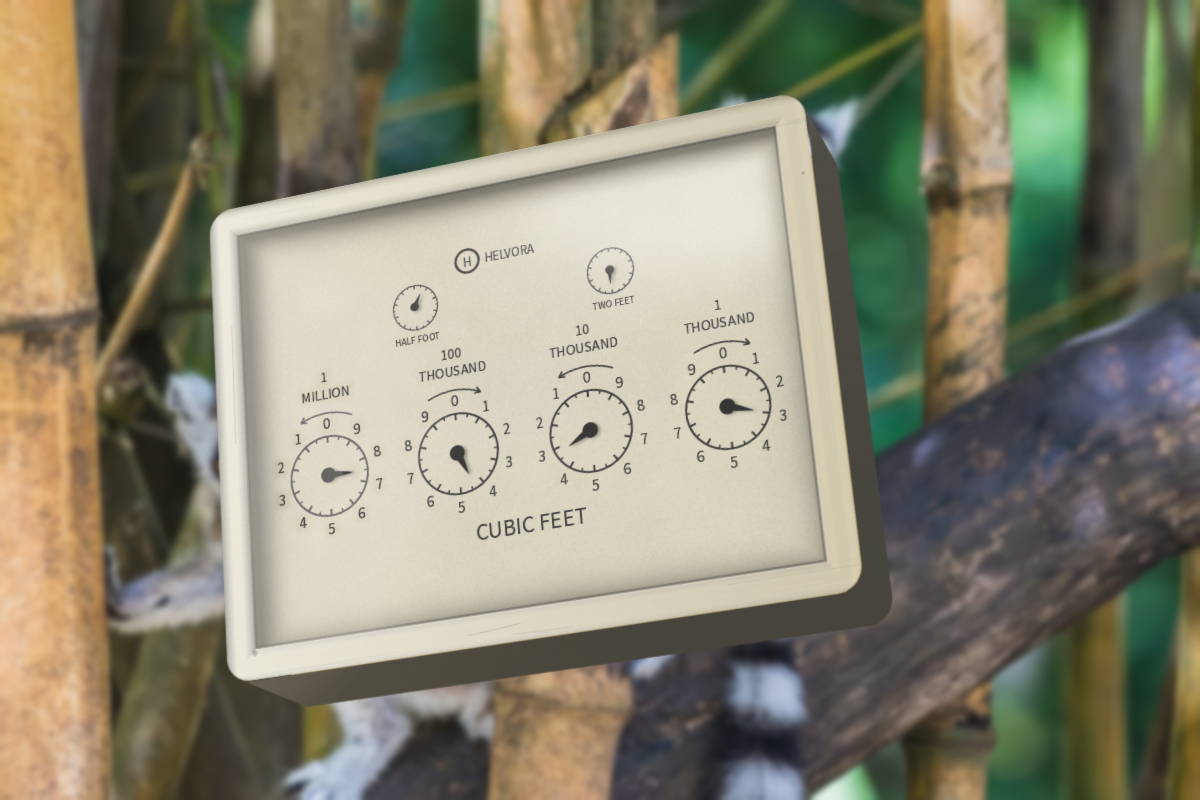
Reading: 743300 ft³
